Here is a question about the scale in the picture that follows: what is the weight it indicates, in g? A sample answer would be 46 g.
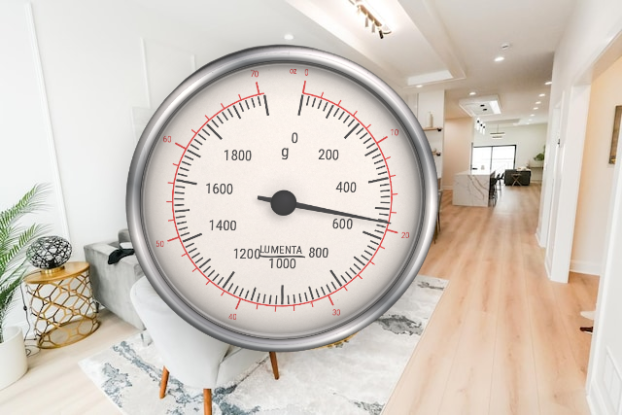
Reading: 540 g
